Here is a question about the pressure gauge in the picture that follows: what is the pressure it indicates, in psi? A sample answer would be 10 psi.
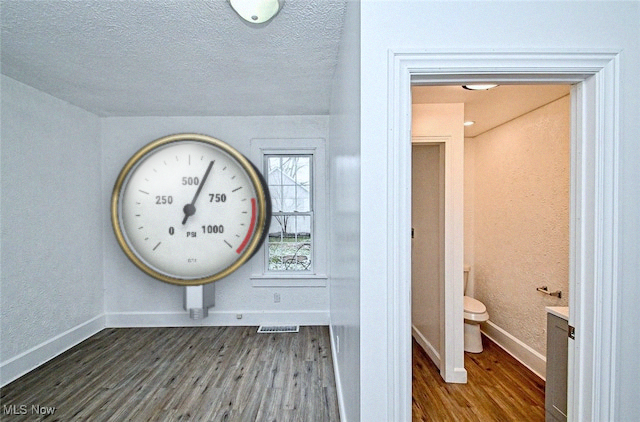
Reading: 600 psi
